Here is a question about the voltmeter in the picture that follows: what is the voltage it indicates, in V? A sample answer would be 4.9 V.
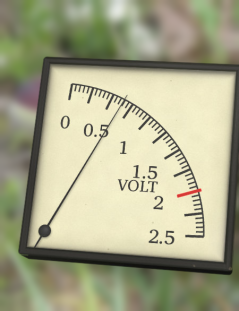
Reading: 0.65 V
